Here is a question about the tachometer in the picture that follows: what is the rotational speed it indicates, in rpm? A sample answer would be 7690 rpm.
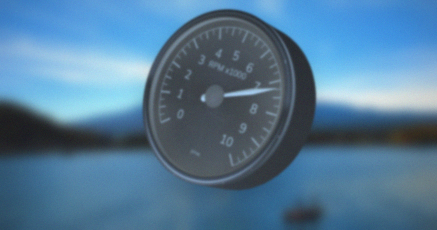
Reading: 7250 rpm
